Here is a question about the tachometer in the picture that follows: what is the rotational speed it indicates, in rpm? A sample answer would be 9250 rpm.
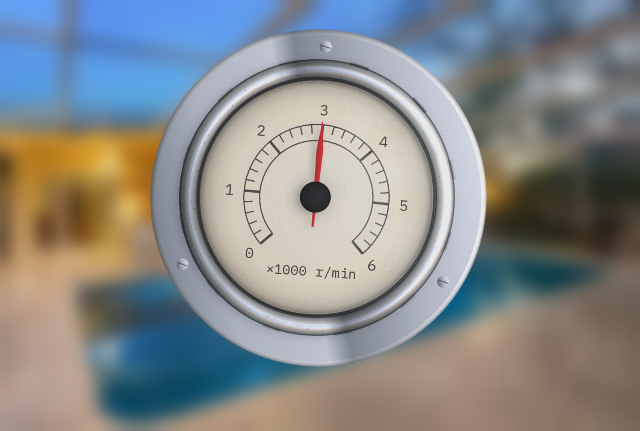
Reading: 3000 rpm
